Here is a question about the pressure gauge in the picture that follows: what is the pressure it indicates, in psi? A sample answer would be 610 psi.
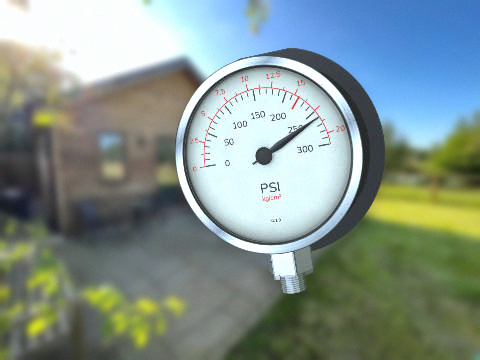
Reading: 260 psi
